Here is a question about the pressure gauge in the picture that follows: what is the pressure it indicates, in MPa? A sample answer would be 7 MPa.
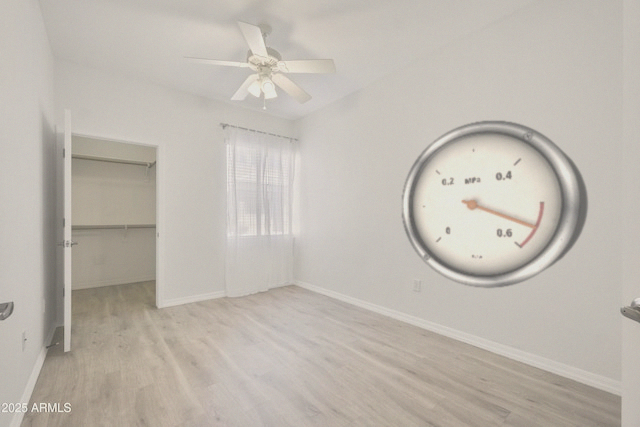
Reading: 0.55 MPa
